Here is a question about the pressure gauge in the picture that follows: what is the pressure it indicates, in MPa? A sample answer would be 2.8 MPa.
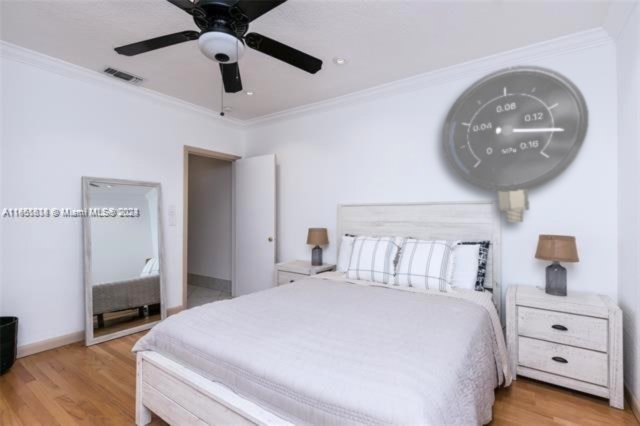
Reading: 0.14 MPa
